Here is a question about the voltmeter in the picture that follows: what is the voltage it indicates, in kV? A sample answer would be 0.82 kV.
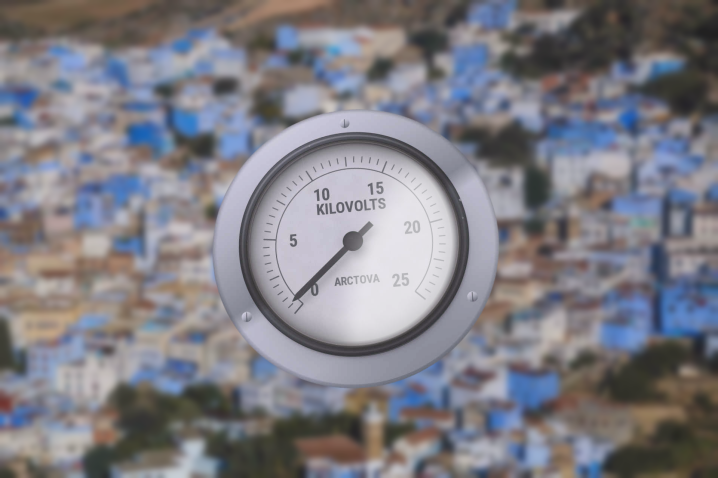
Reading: 0.5 kV
